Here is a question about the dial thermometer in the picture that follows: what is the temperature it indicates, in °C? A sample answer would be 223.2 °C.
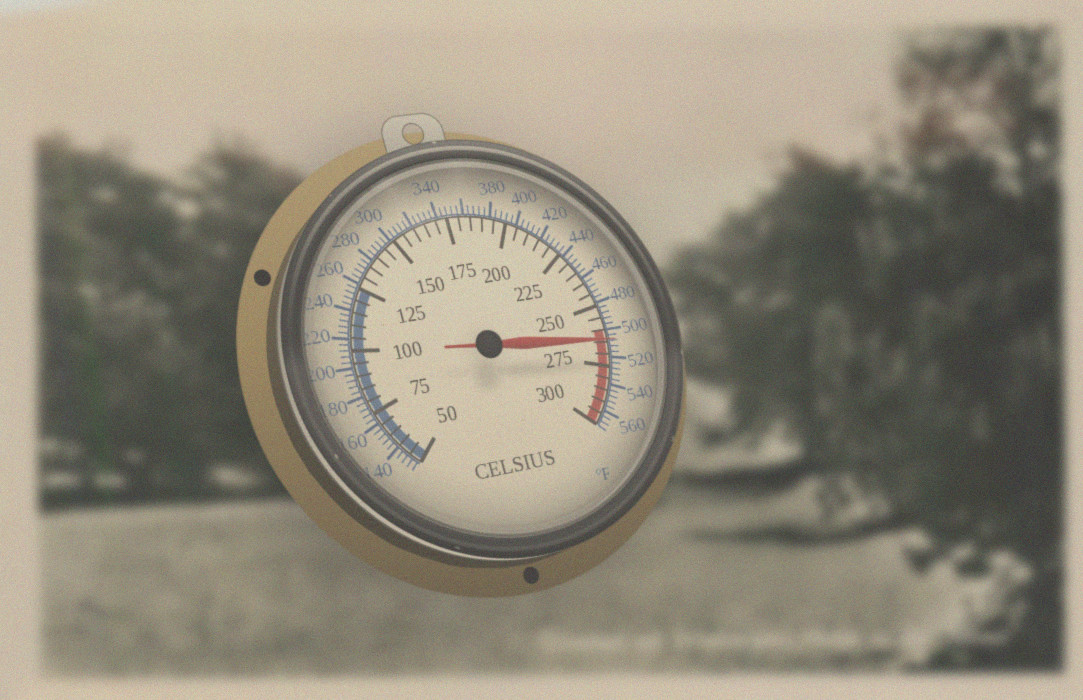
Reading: 265 °C
